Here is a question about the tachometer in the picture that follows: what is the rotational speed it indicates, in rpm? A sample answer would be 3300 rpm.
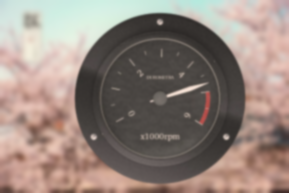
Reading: 4750 rpm
